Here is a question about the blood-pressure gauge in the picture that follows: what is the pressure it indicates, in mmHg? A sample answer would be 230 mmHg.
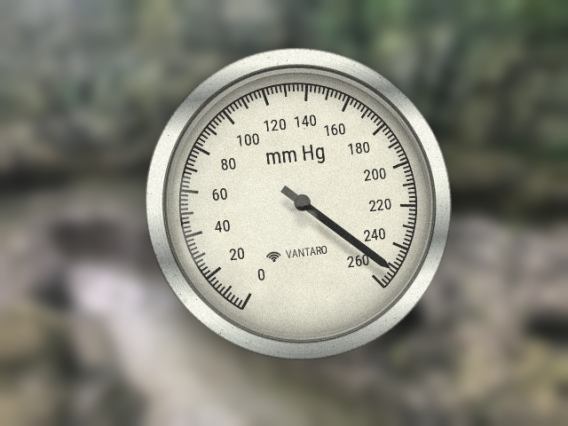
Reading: 252 mmHg
